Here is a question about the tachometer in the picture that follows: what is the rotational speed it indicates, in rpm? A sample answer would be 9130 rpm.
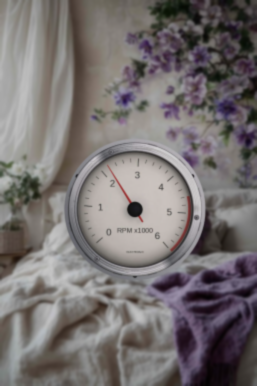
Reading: 2200 rpm
